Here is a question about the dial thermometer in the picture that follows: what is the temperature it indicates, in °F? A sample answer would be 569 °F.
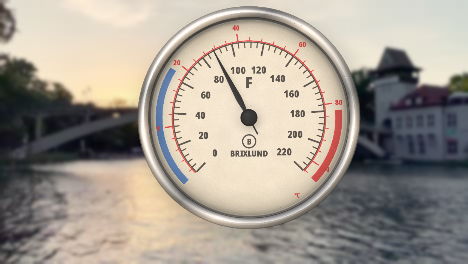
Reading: 88 °F
